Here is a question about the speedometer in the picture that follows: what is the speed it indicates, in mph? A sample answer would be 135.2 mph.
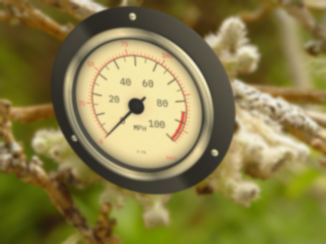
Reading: 0 mph
